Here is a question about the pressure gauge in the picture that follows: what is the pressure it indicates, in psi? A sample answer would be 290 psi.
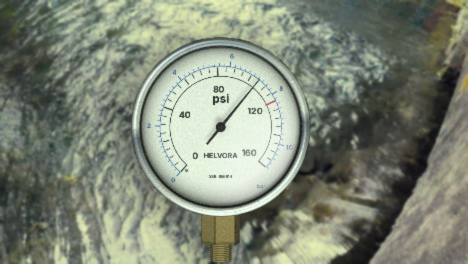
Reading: 105 psi
